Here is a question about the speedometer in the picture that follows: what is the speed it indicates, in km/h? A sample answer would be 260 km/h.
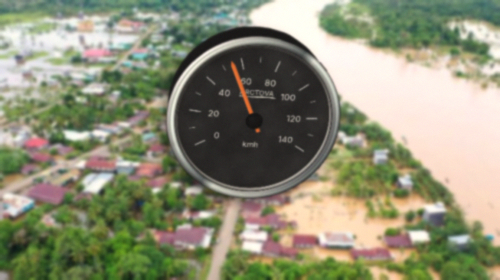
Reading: 55 km/h
